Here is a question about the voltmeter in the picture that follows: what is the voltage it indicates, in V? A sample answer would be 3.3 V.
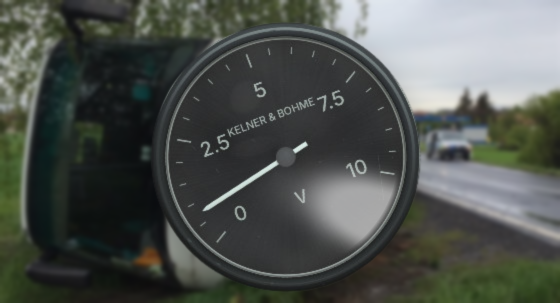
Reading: 0.75 V
